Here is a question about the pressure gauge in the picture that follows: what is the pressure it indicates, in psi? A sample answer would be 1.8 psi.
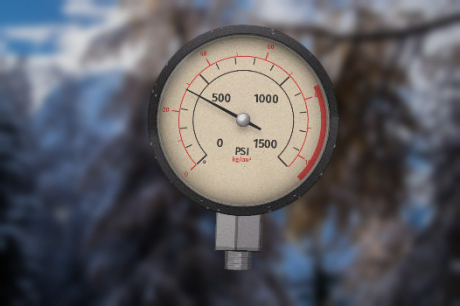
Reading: 400 psi
